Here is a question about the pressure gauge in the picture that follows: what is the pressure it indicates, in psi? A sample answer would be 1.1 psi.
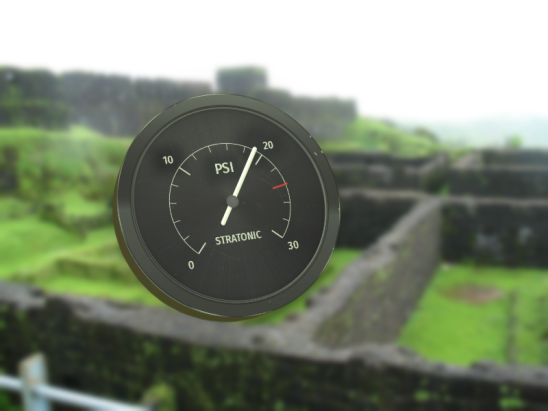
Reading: 19 psi
